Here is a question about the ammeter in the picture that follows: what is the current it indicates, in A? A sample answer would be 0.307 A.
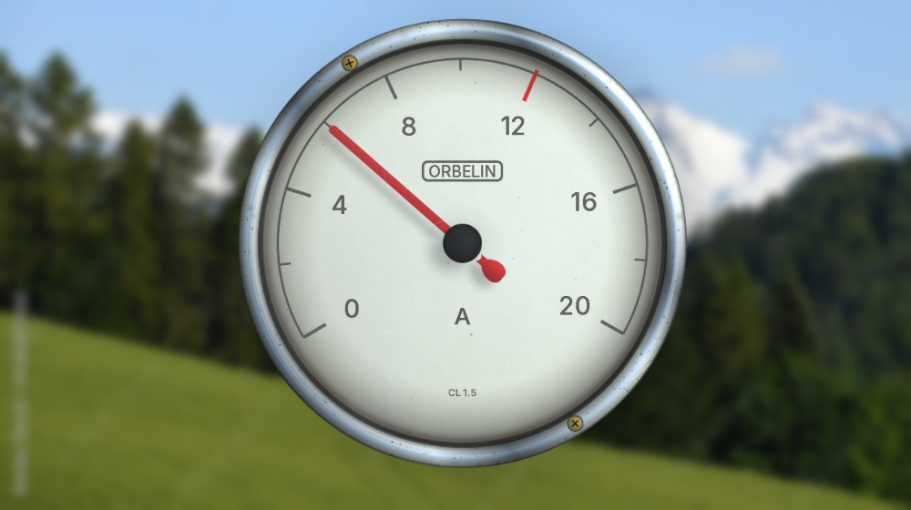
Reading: 6 A
